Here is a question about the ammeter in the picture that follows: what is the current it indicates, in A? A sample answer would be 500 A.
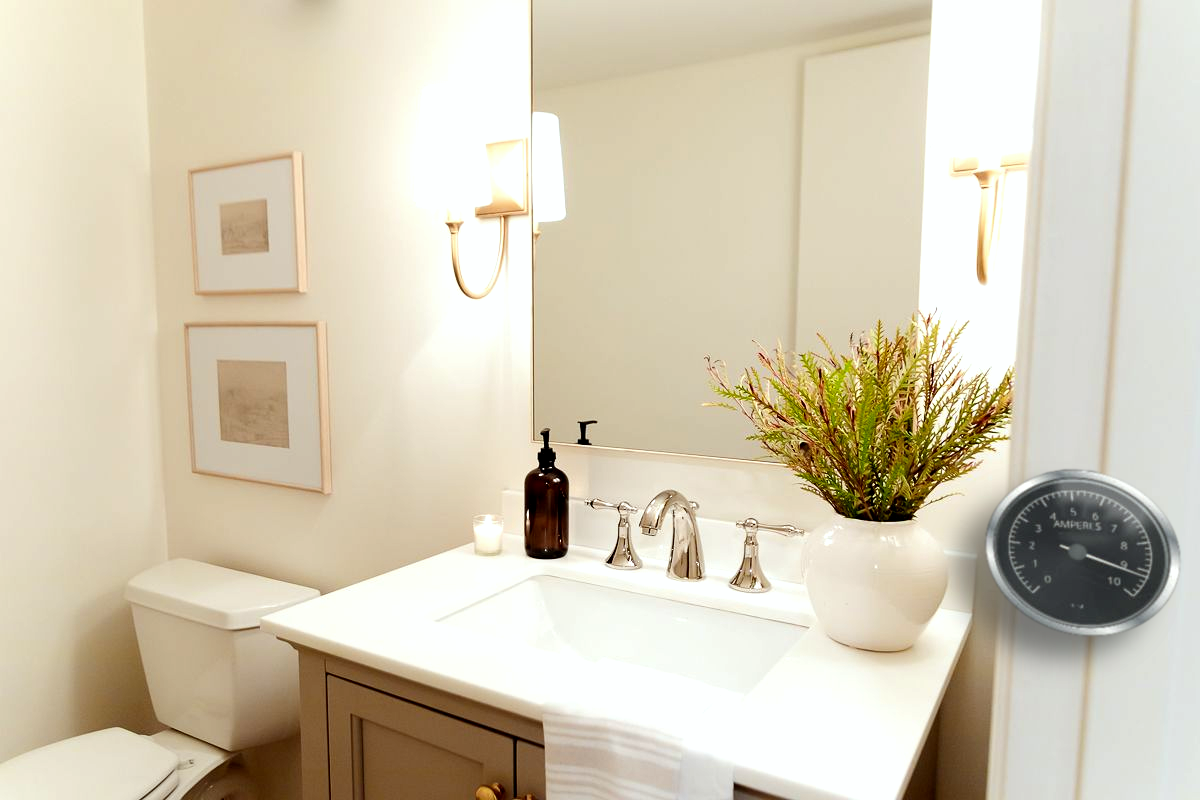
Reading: 9.2 A
